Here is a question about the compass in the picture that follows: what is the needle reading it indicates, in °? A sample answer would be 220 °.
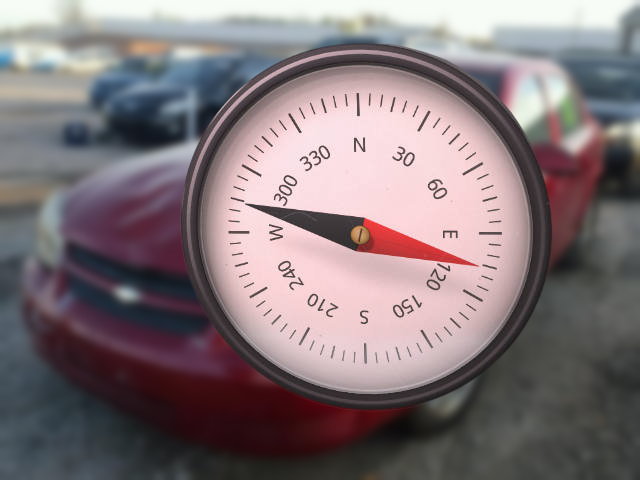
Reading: 105 °
